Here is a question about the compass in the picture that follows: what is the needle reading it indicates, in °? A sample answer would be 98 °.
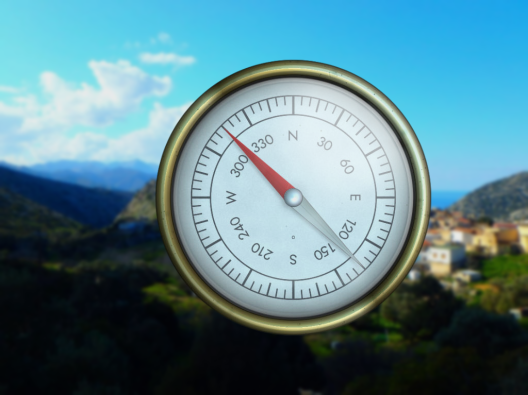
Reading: 315 °
